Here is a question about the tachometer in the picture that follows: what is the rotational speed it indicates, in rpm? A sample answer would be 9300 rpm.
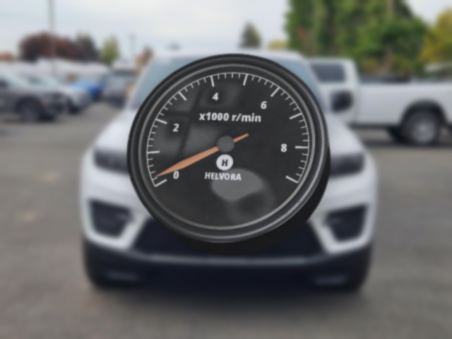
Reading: 200 rpm
